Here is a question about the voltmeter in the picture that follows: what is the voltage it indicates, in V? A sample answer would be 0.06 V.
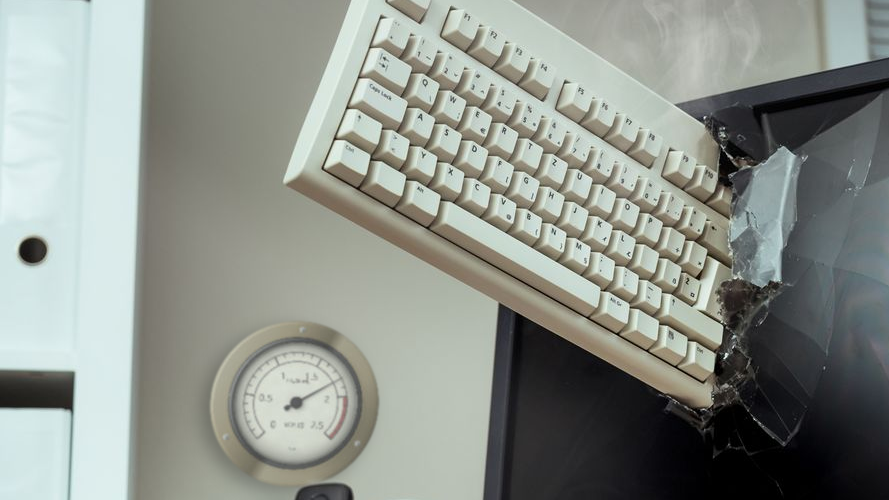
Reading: 1.8 V
